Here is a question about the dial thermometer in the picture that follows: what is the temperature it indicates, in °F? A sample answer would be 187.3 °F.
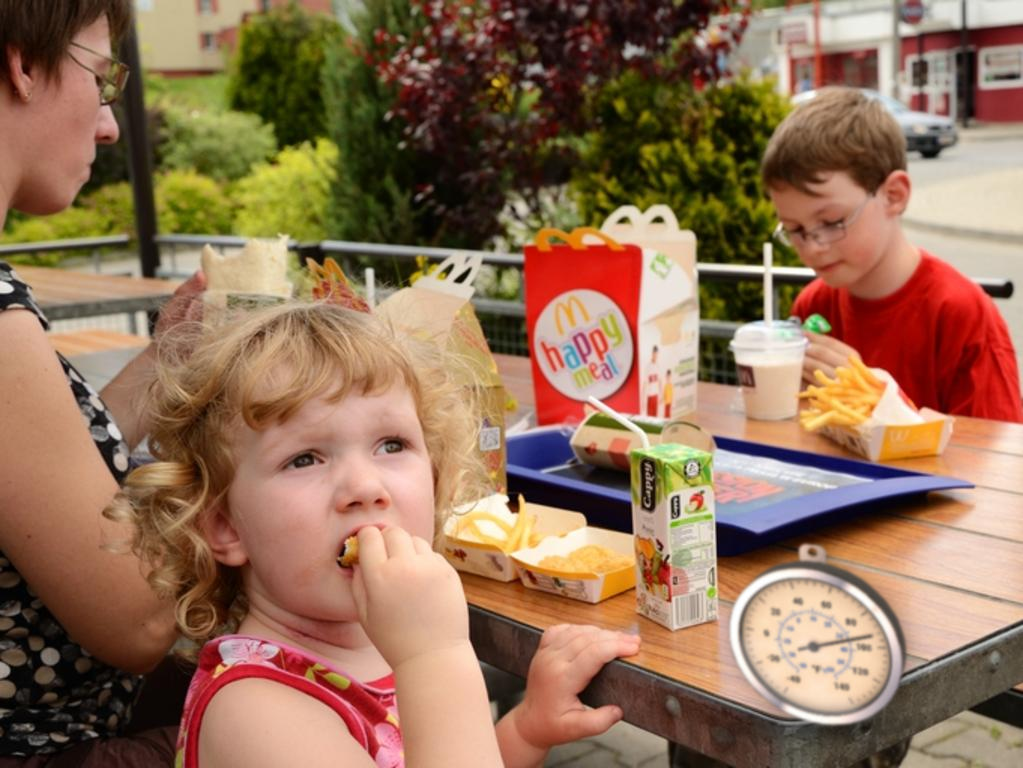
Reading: 92 °F
